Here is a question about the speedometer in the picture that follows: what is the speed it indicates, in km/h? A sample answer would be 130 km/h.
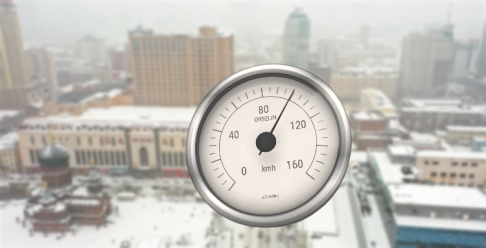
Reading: 100 km/h
